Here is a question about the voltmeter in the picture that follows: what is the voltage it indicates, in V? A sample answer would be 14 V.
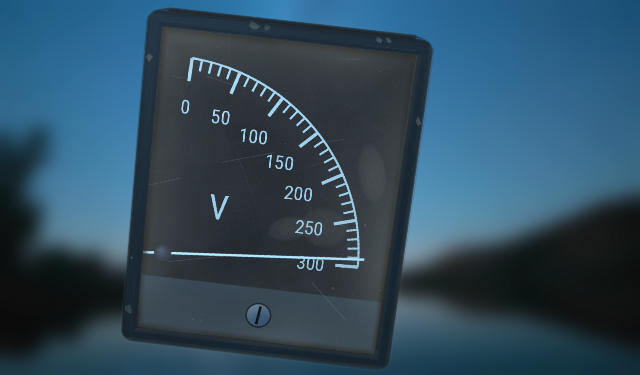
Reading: 290 V
